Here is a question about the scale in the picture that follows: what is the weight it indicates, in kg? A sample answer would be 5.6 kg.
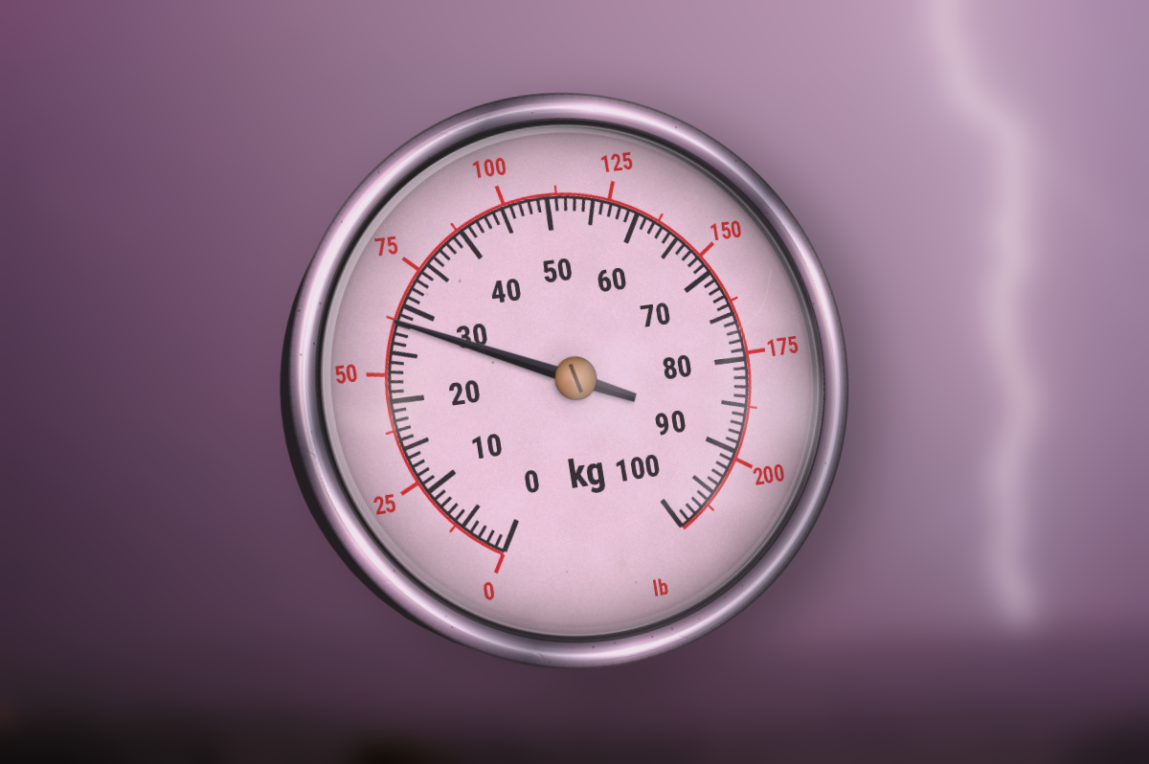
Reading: 28 kg
